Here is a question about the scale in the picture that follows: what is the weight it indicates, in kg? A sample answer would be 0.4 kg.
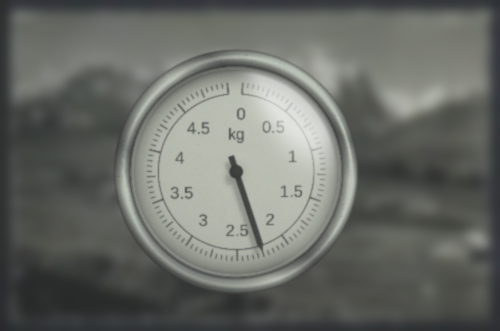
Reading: 2.25 kg
